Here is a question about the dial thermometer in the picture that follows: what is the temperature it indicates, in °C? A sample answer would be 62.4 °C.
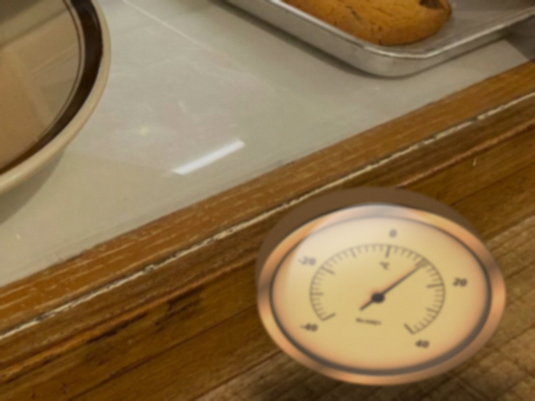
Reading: 10 °C
